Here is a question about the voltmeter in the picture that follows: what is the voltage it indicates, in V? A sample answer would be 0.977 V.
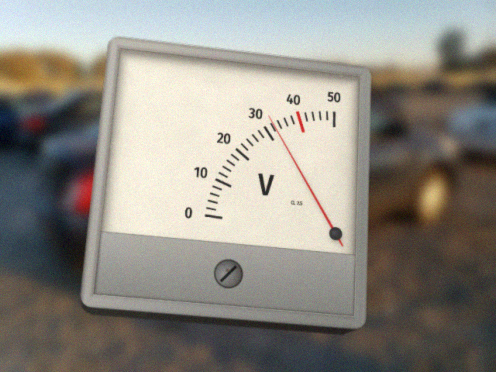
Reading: 32 V
